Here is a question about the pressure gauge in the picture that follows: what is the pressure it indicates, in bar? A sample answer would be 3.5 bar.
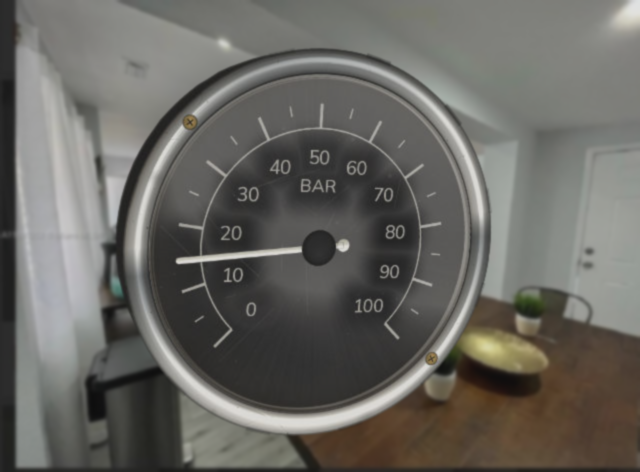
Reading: 15 bar
